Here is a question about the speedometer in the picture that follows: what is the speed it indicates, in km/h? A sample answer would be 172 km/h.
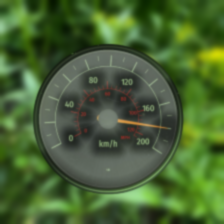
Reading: 180 km/h
